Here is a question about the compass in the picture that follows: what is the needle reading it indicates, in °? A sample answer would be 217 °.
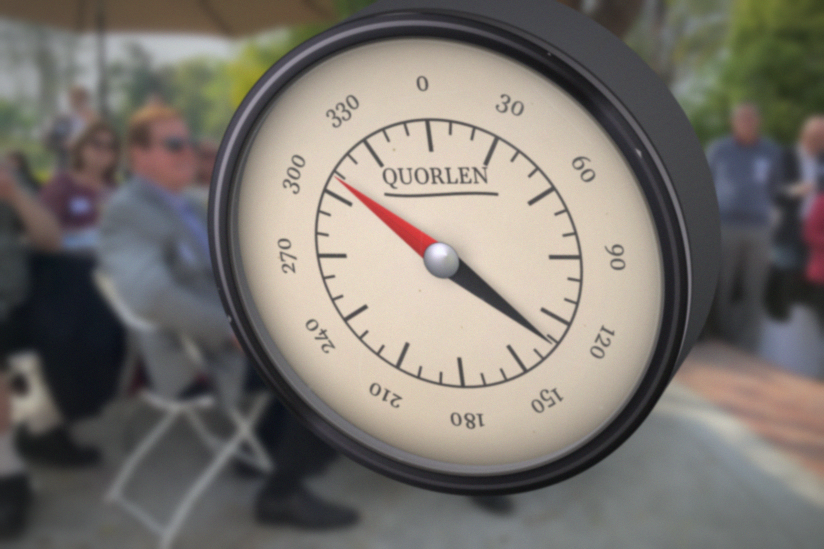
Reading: 310 °
